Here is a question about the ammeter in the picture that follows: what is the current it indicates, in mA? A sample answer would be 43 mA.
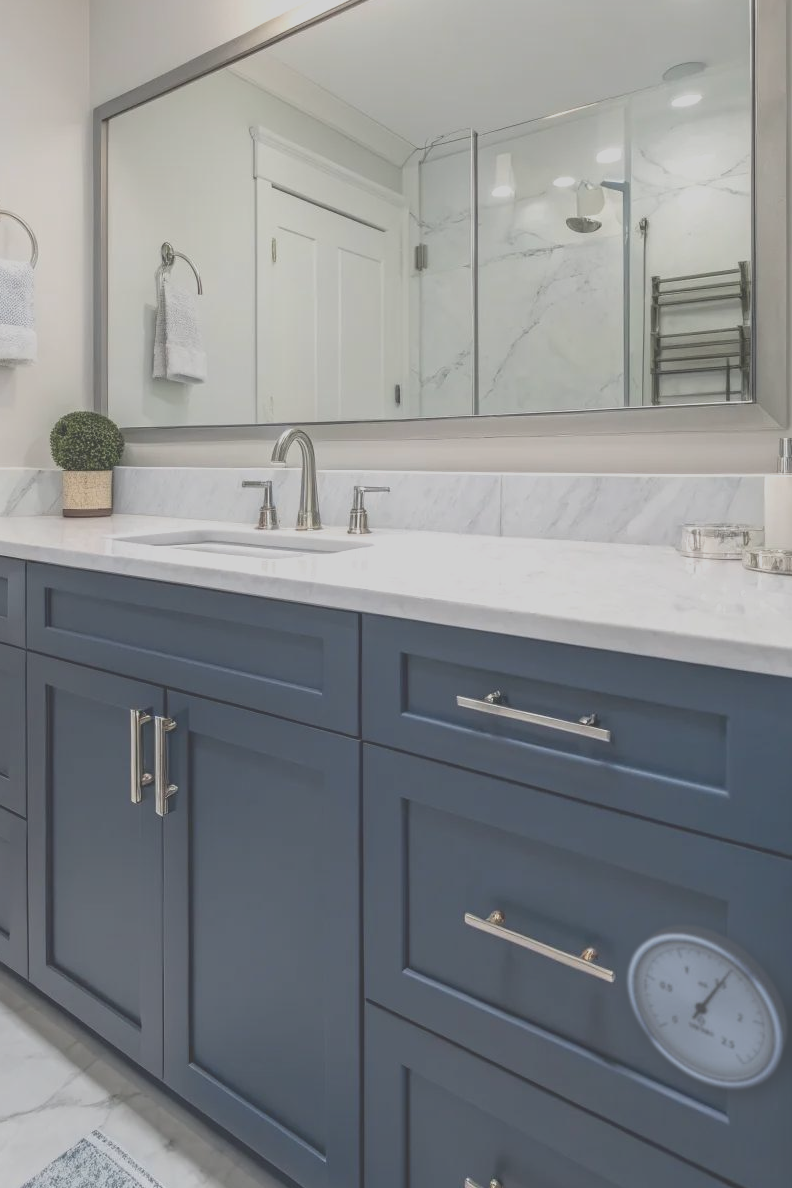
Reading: 1.5 mA
